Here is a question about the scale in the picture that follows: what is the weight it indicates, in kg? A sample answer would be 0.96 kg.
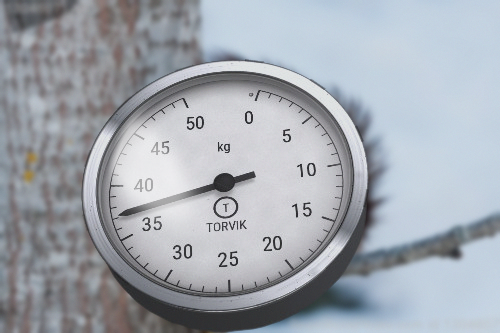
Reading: 37 kg
